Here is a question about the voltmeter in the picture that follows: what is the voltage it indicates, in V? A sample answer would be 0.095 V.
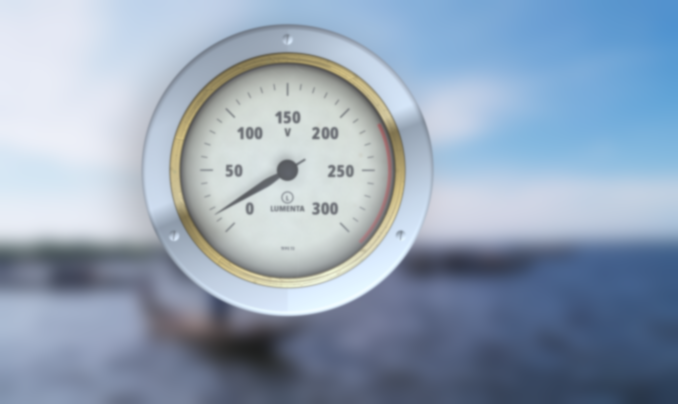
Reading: 15 V
